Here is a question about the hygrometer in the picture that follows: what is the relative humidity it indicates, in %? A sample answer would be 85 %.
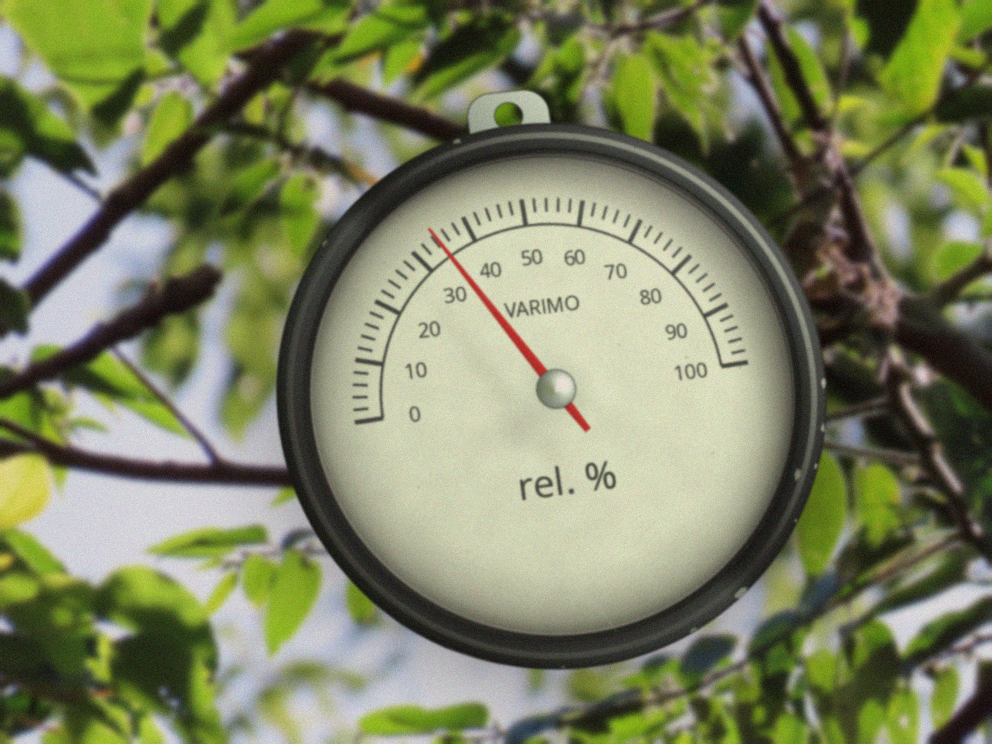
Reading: 34 %
